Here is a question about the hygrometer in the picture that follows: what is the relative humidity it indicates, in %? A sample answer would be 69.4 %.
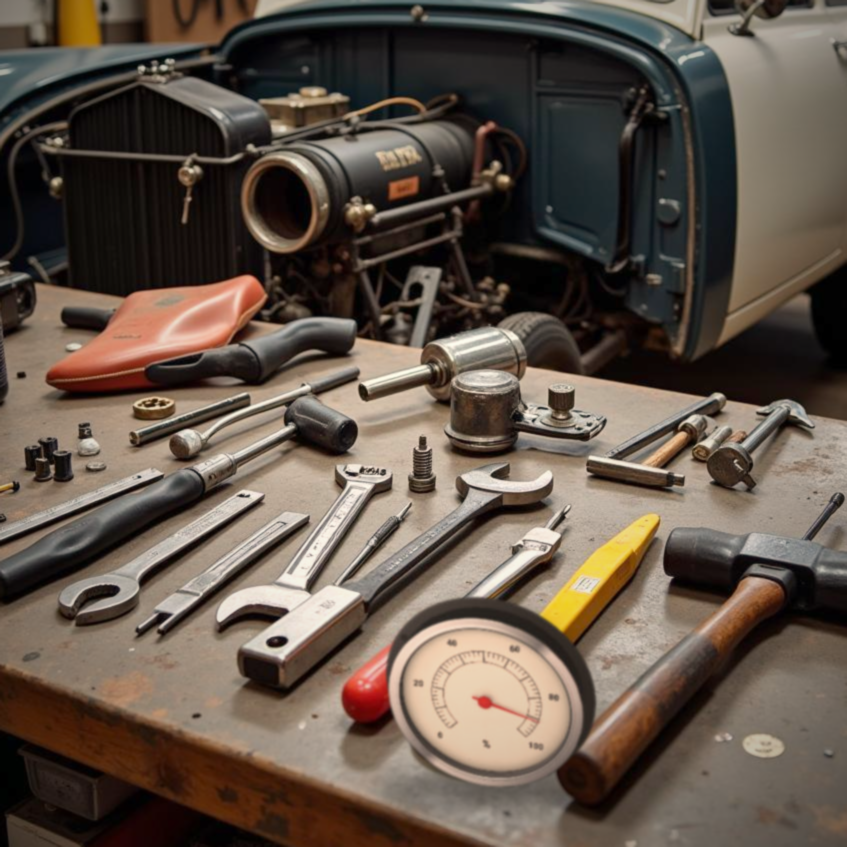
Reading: 90 %
